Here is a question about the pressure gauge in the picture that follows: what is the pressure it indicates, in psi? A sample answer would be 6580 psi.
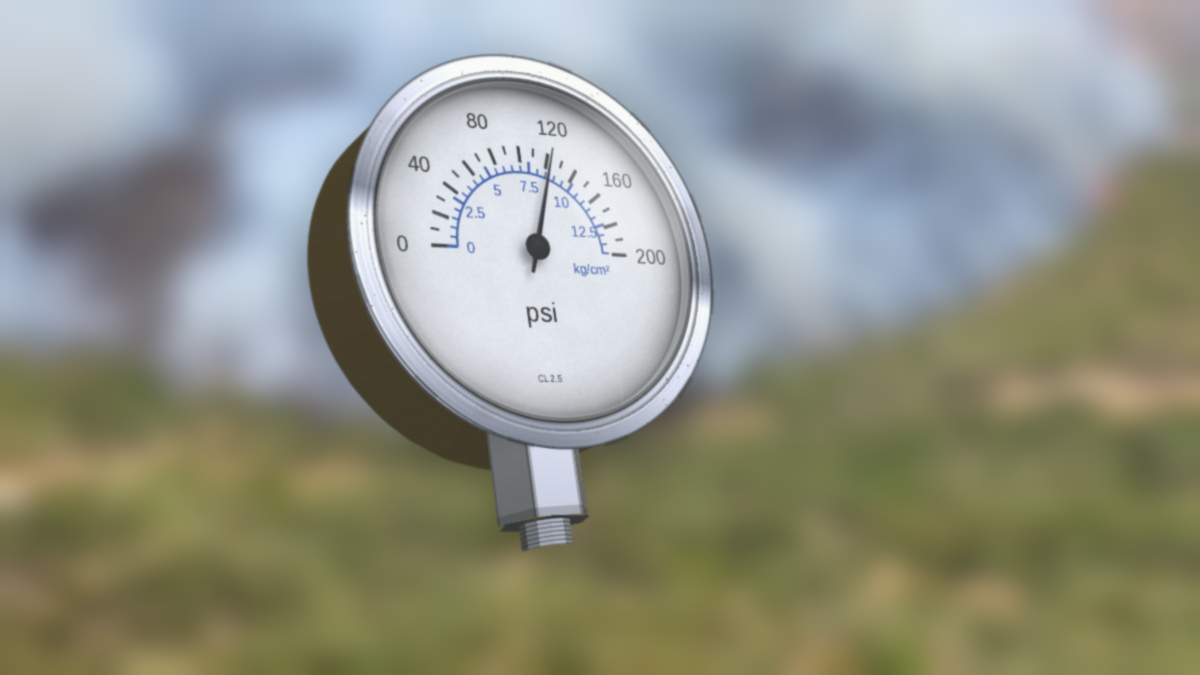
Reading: 120 psi
